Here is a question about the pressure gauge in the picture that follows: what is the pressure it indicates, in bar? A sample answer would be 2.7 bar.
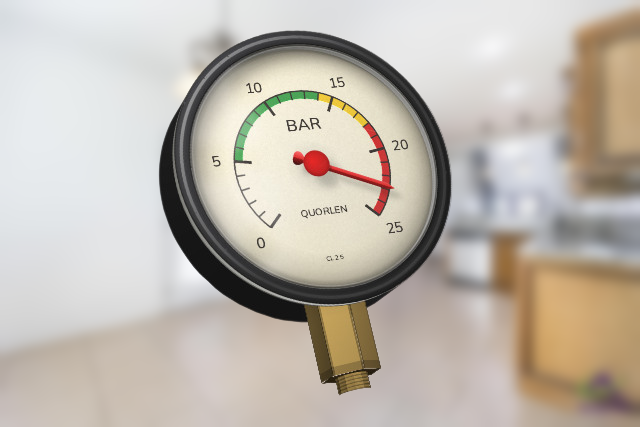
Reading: 23 bar
